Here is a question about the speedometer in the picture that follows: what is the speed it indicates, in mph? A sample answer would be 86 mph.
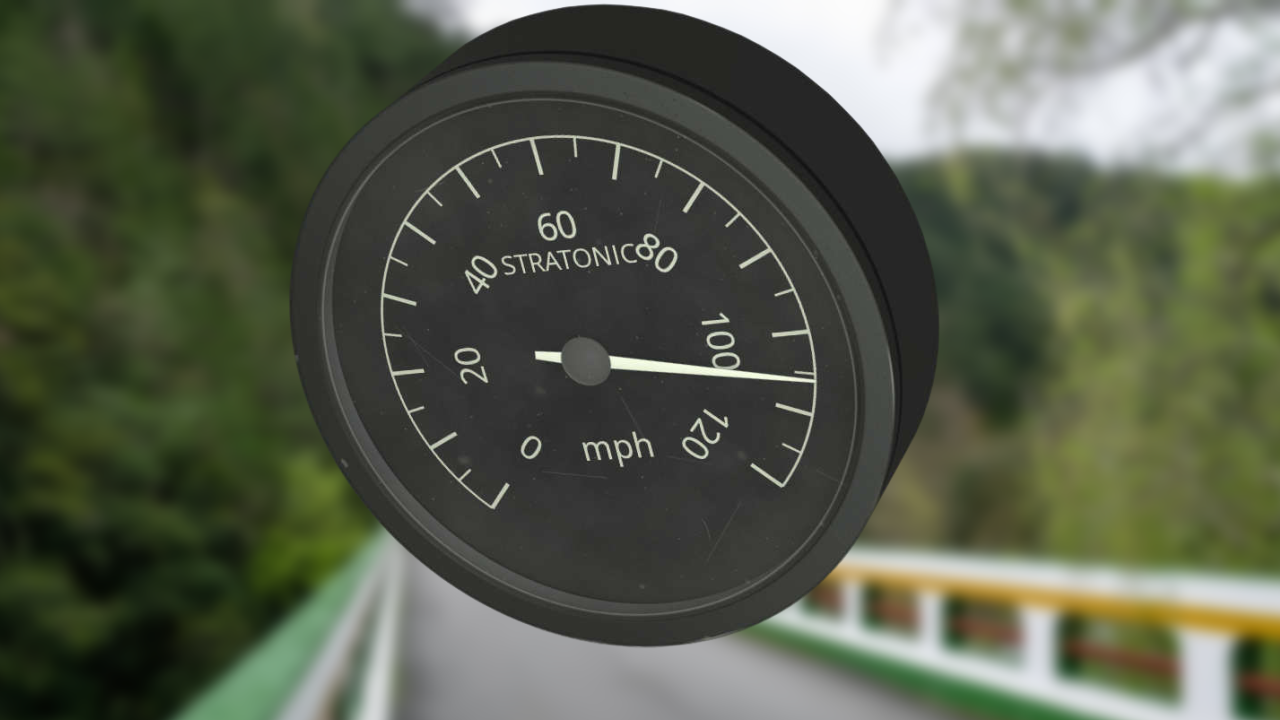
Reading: 105 mph
